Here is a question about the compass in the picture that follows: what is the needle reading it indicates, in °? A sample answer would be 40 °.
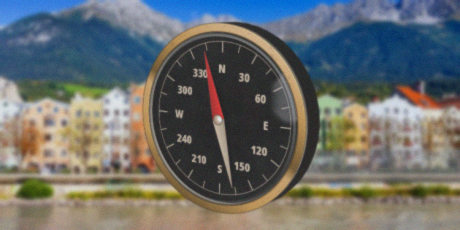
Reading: 345 °
